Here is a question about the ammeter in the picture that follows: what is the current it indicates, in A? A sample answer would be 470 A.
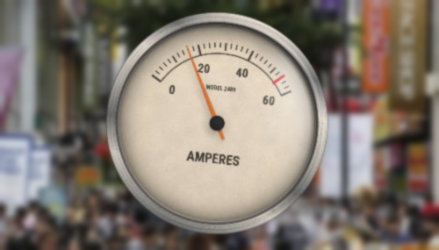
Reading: 16 A
